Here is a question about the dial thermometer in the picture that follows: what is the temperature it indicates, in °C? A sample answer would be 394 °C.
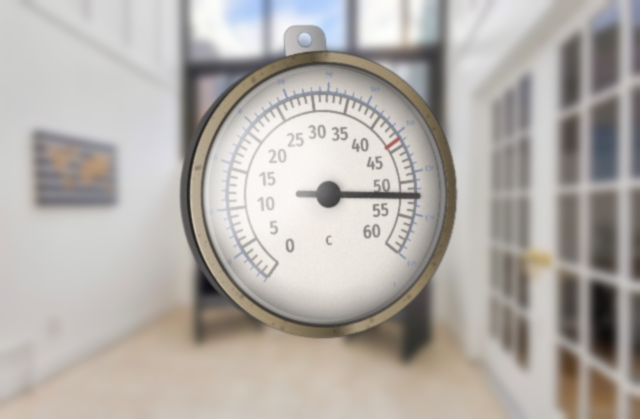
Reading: 52 °C
